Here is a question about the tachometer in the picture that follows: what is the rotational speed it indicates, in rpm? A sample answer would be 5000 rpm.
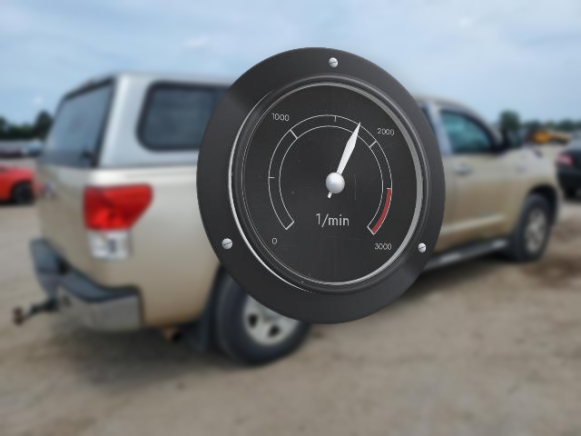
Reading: 1750 rpm
